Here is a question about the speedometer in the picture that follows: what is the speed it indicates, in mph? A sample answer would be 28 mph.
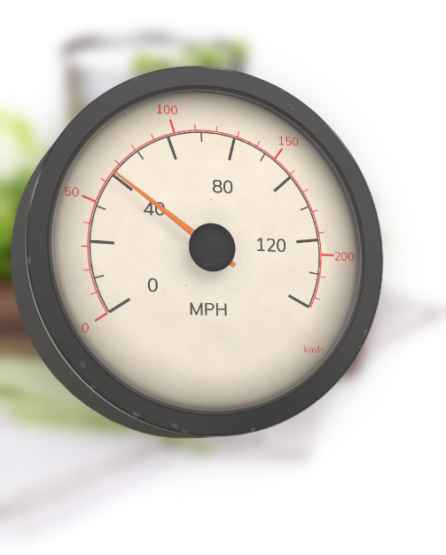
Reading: 40 mph
